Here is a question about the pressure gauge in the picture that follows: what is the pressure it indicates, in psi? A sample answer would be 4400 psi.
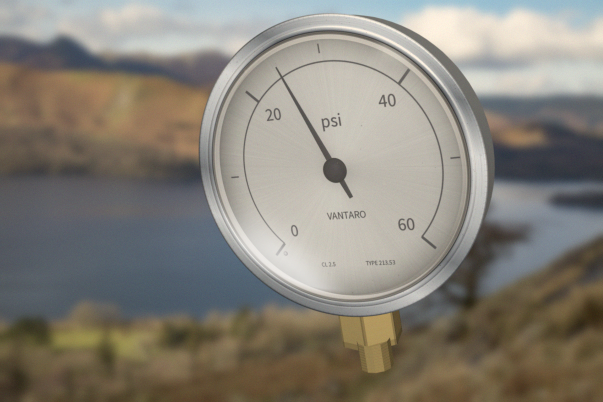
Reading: 25 psi
